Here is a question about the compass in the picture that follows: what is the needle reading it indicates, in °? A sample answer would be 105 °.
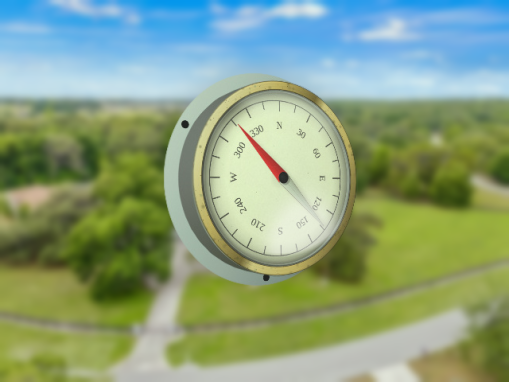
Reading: 315 °
